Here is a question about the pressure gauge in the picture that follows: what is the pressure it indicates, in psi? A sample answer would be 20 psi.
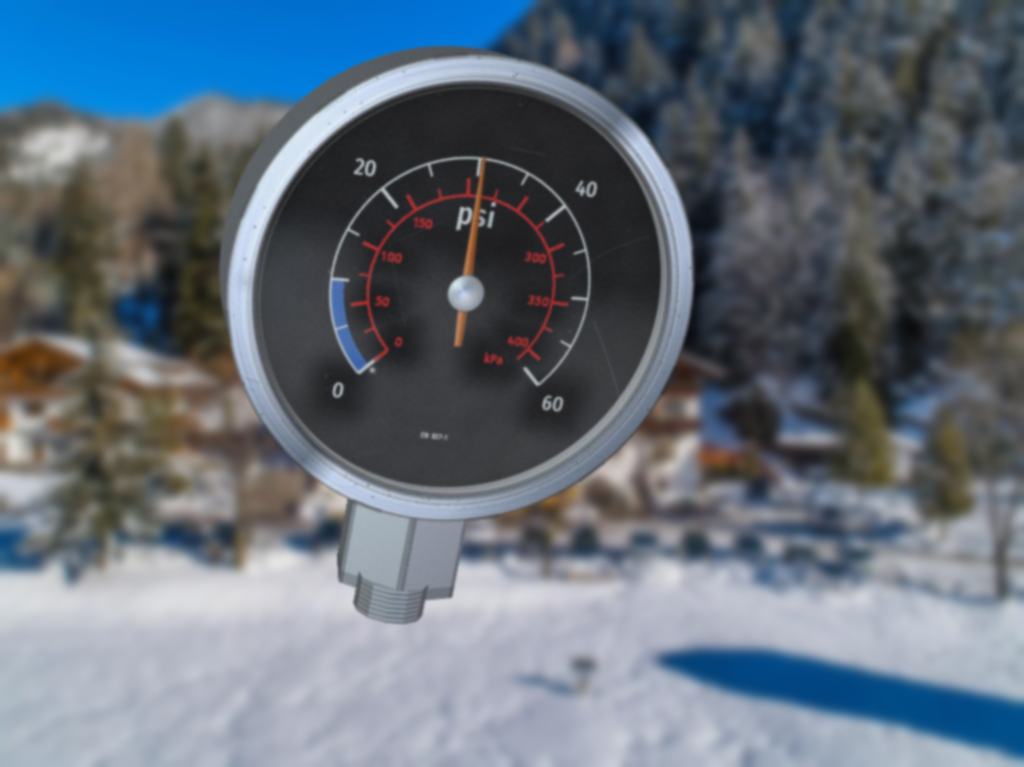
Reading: 30 psi
